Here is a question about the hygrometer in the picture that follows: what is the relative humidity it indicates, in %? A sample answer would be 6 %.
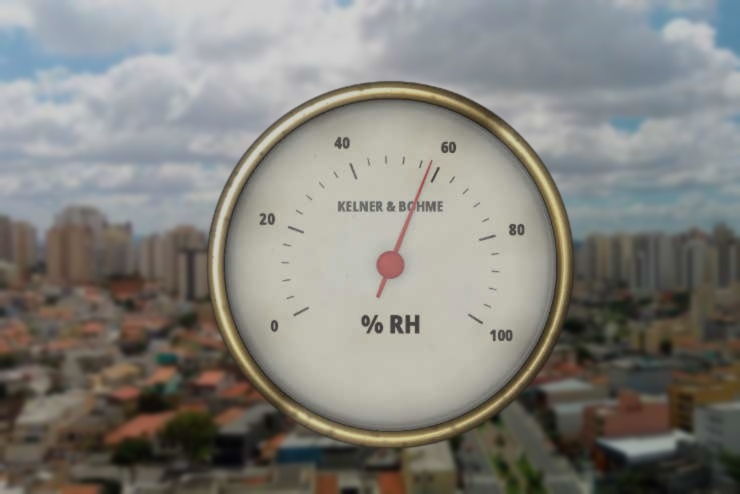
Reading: 58 %
